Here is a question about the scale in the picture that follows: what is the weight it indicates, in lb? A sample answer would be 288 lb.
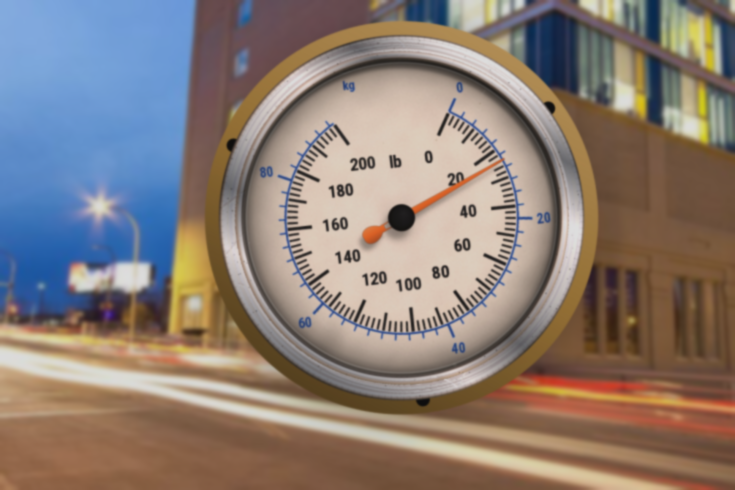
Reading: 24 lb
